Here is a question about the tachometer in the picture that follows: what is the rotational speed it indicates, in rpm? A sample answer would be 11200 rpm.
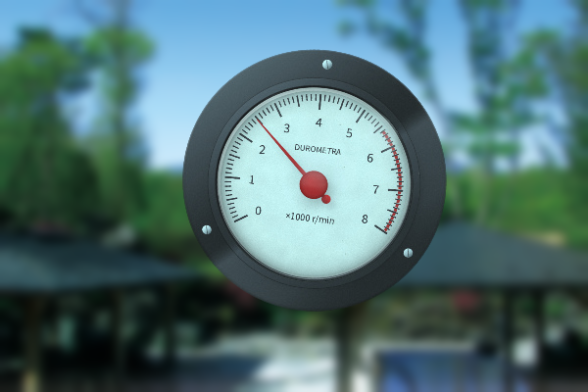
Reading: 2500 rpm
